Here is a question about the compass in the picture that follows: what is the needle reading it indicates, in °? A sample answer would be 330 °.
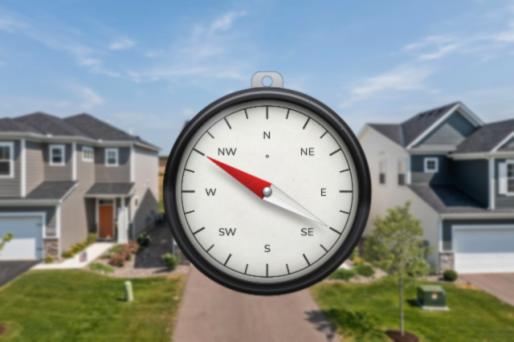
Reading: 300 °
